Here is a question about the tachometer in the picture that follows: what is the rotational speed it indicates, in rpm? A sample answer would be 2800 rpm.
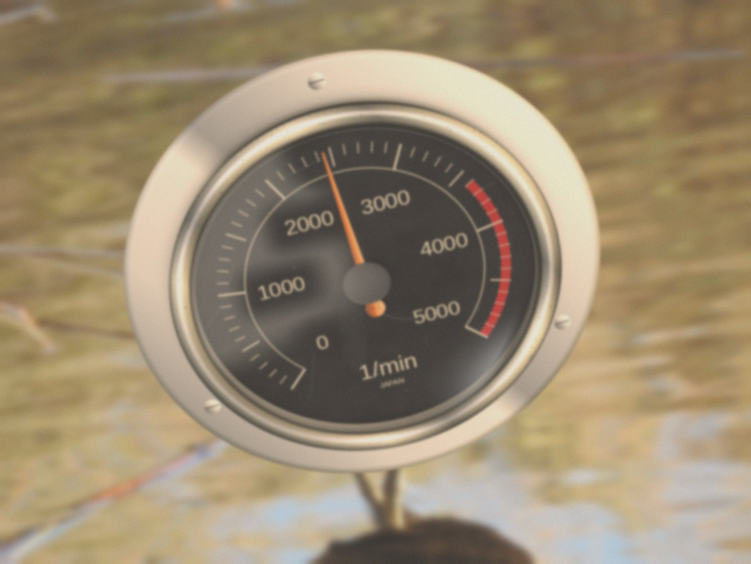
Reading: 2450 rpm
